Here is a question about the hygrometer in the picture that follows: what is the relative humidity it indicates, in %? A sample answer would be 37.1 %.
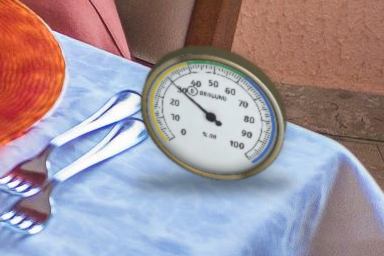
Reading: 30 %
